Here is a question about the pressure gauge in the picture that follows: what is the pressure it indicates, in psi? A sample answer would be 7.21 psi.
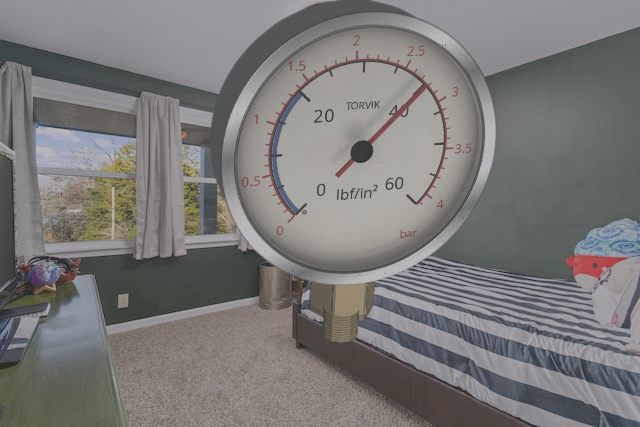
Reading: 40 psi
